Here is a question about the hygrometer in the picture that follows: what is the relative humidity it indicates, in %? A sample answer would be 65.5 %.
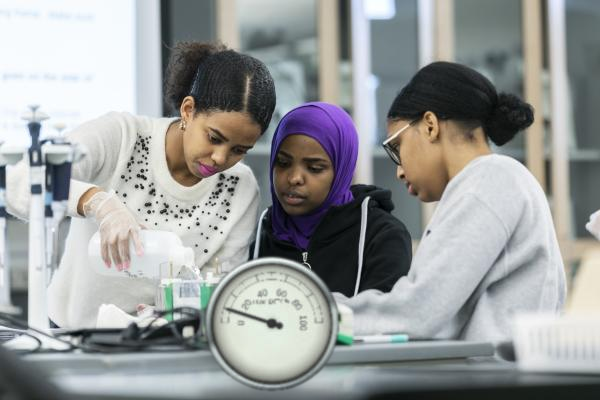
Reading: 10 %
